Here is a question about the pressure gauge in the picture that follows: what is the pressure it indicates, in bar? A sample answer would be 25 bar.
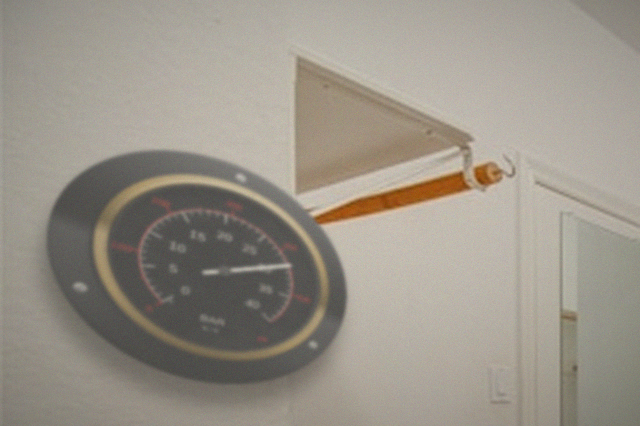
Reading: 30 bar
